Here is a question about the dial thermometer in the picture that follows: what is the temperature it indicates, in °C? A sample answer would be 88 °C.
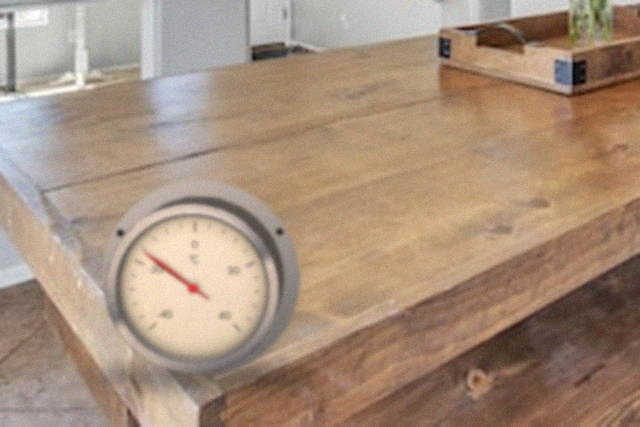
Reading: -16 °C
